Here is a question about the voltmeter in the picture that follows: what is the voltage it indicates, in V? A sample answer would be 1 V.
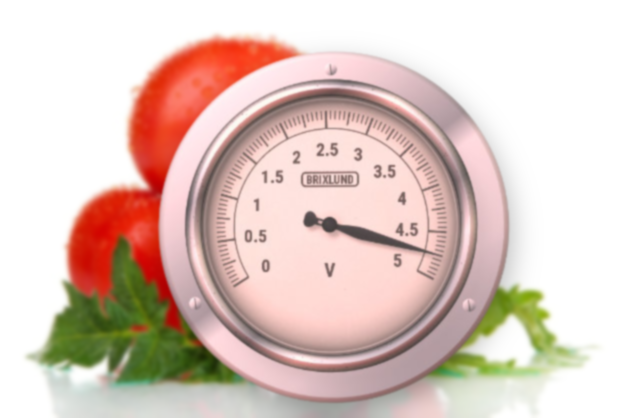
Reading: 4.75 V
